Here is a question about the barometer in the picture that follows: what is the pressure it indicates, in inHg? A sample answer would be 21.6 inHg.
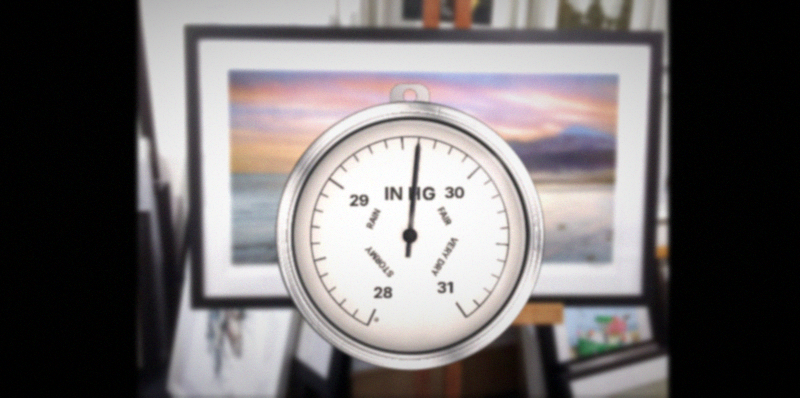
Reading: 29.6 inHg
